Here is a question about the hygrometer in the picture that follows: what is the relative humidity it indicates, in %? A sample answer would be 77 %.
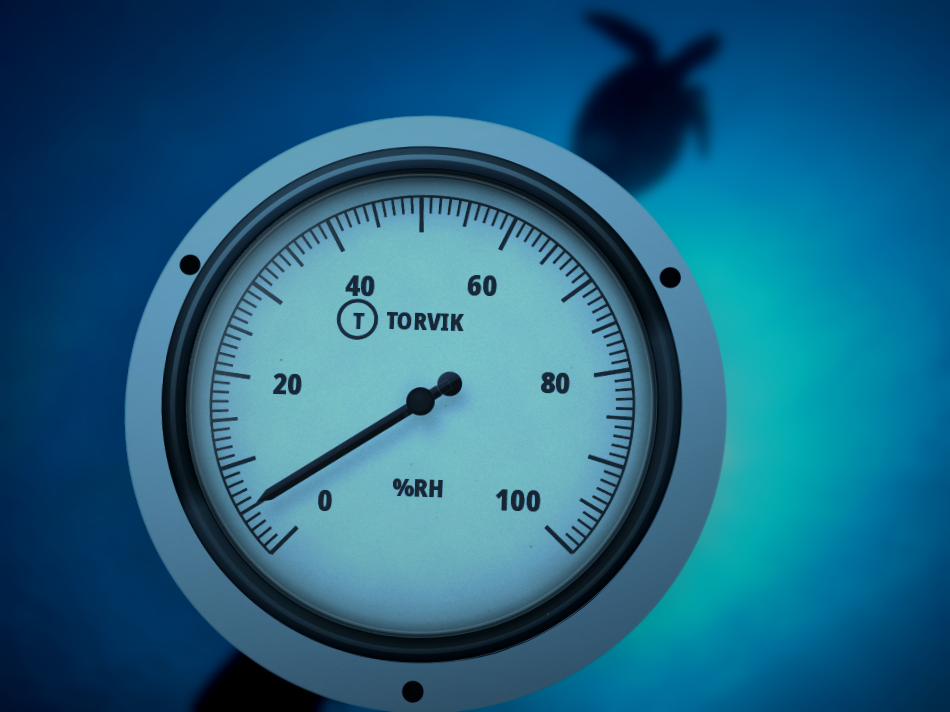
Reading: 5 %
